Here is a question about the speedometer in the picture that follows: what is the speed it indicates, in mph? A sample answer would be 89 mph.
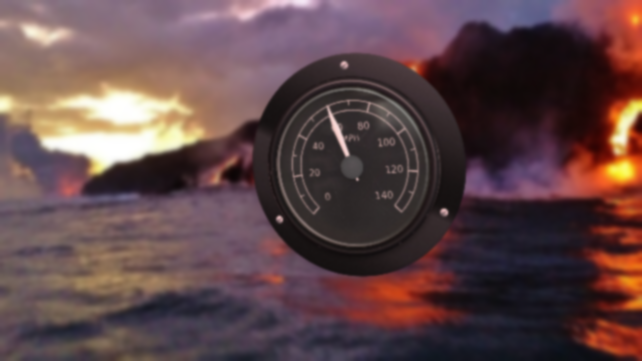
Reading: 60 mph
